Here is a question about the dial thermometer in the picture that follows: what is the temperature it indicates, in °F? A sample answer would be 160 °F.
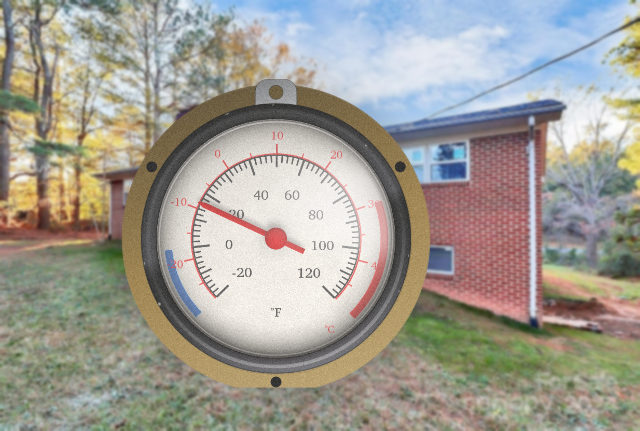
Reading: 16 °F
